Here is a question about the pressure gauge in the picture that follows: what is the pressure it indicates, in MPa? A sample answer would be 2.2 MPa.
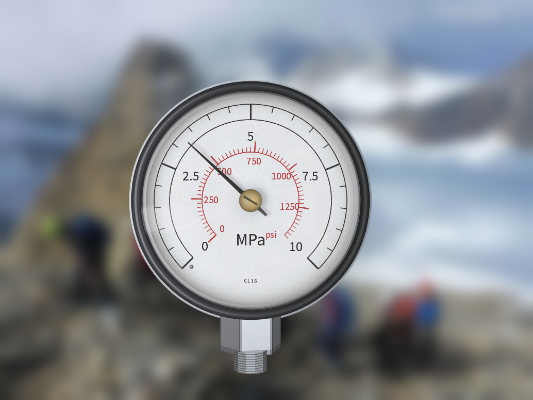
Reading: 3.25 MPa
